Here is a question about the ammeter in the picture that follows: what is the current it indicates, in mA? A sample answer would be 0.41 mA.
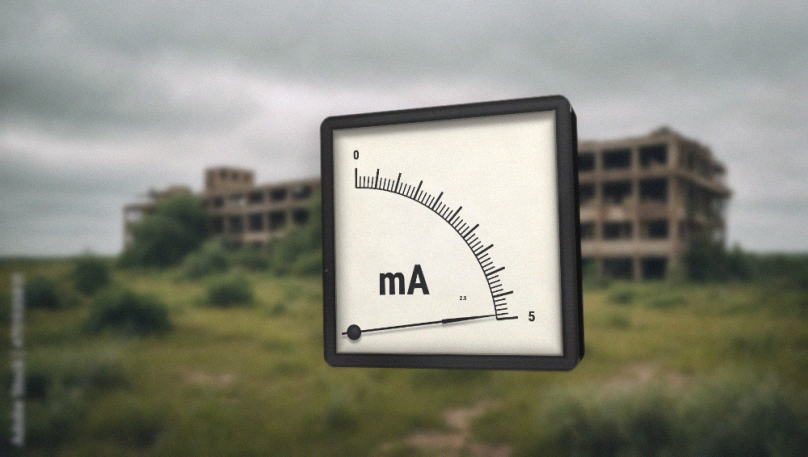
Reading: 4.9 mA
